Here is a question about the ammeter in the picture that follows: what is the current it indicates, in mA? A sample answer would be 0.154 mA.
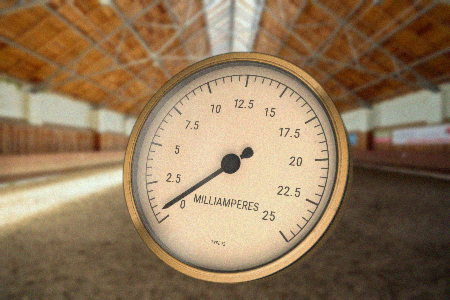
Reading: 0.5 mA
